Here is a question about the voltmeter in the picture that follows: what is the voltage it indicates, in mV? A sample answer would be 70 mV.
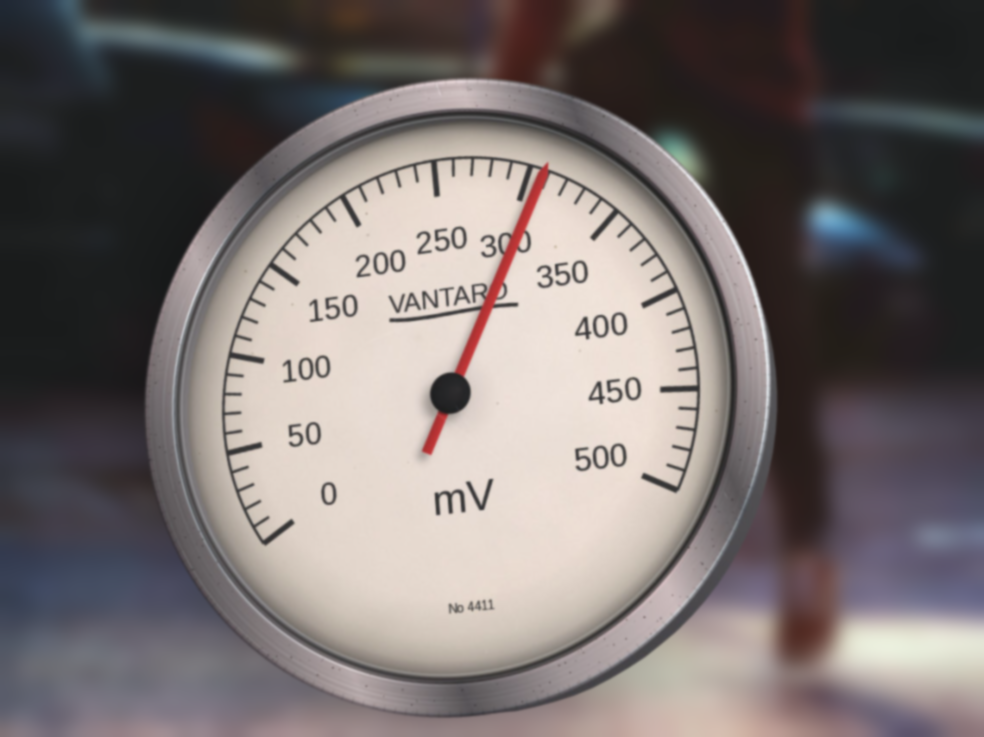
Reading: 310 mV
